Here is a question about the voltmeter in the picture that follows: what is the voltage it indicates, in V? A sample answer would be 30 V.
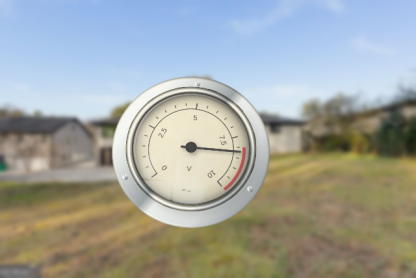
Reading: 8.25 V
